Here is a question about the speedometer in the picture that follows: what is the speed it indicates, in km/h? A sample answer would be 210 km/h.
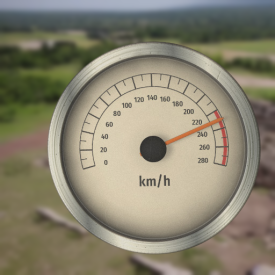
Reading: 230 km/h
